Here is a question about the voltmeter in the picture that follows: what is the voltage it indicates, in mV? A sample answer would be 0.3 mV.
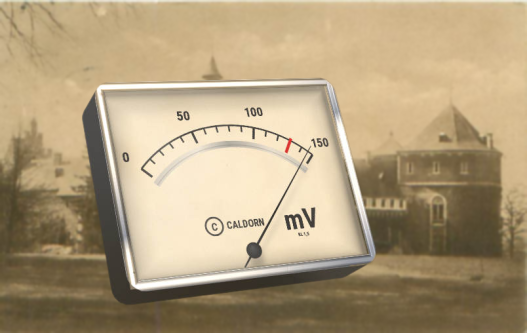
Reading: 145 mV
